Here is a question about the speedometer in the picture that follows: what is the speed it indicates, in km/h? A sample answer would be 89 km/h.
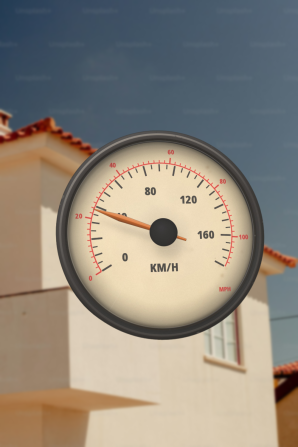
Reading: 37.5 km/h
